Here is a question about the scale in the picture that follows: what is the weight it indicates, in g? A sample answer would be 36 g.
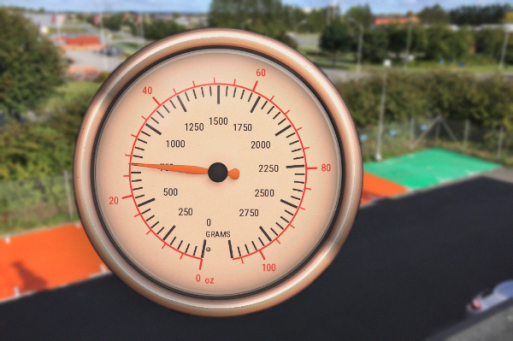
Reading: 750 g
